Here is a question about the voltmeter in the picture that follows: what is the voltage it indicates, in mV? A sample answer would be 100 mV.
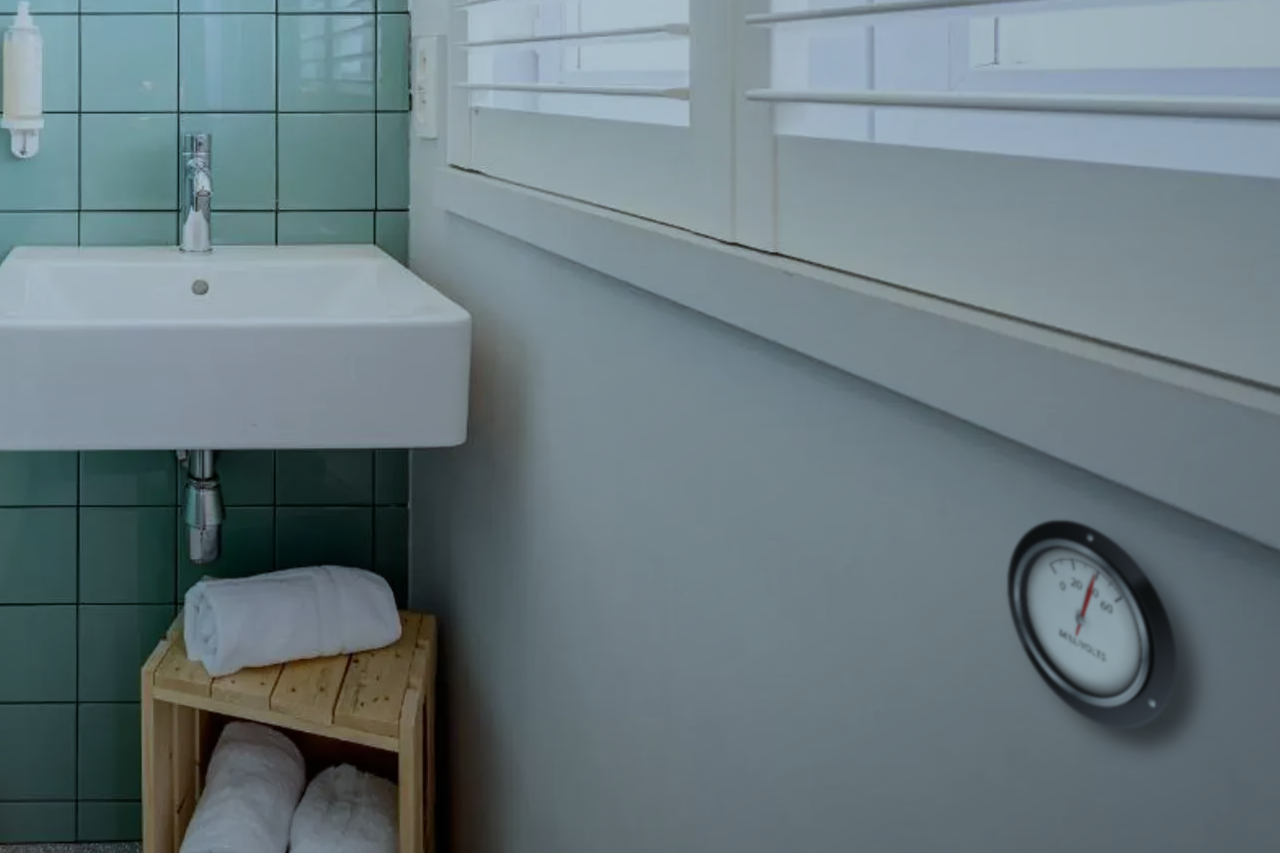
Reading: 40 mV
